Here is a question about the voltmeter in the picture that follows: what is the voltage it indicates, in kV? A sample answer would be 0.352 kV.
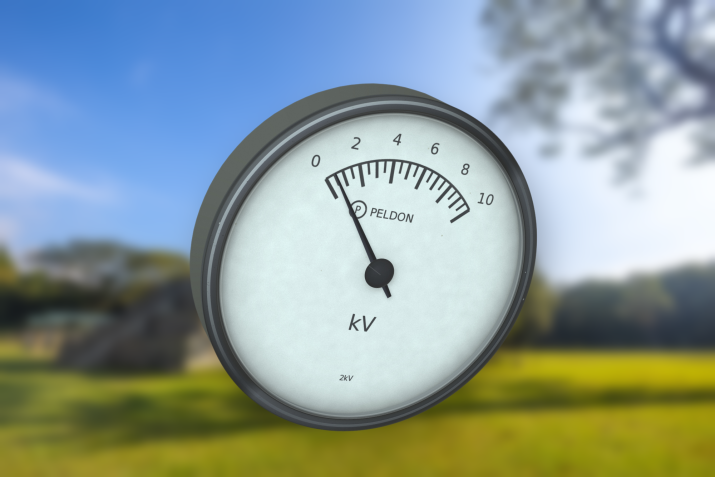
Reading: 0.5 kV
